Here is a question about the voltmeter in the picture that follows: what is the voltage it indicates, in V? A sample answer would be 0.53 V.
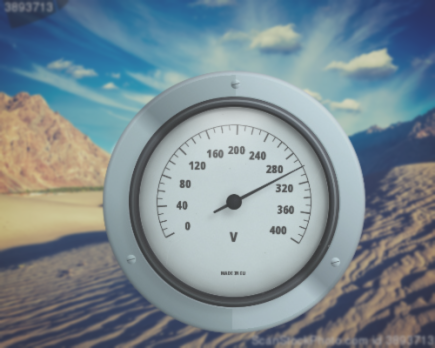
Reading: 300 V
